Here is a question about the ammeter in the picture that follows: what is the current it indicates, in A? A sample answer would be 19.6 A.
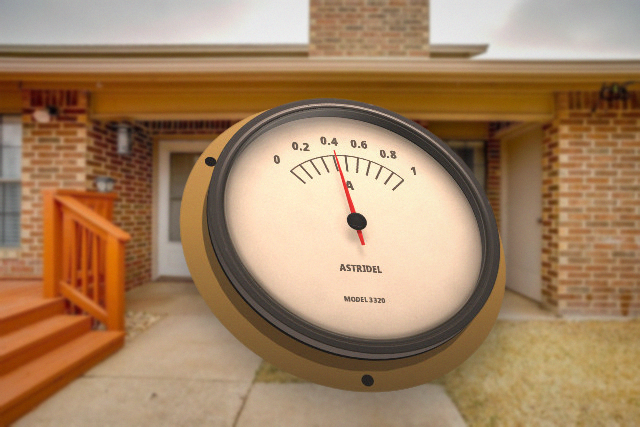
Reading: 0.4 A
